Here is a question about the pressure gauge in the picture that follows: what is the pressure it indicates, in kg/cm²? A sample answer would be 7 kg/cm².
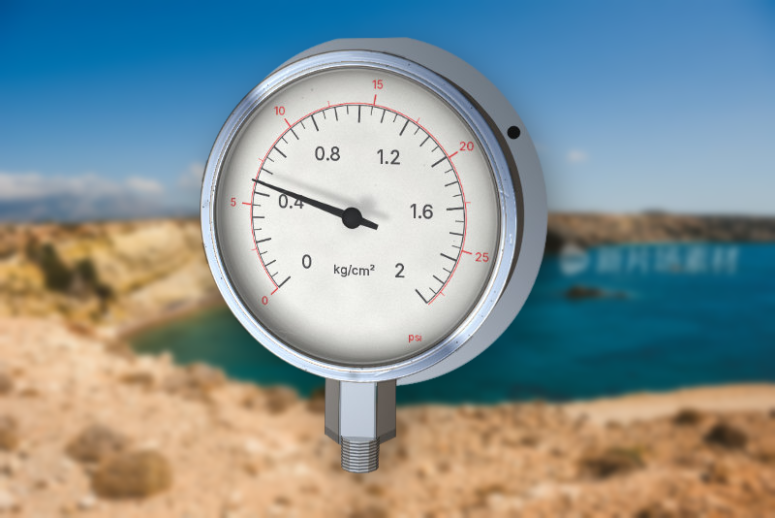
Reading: 0.45 kg/cm²
